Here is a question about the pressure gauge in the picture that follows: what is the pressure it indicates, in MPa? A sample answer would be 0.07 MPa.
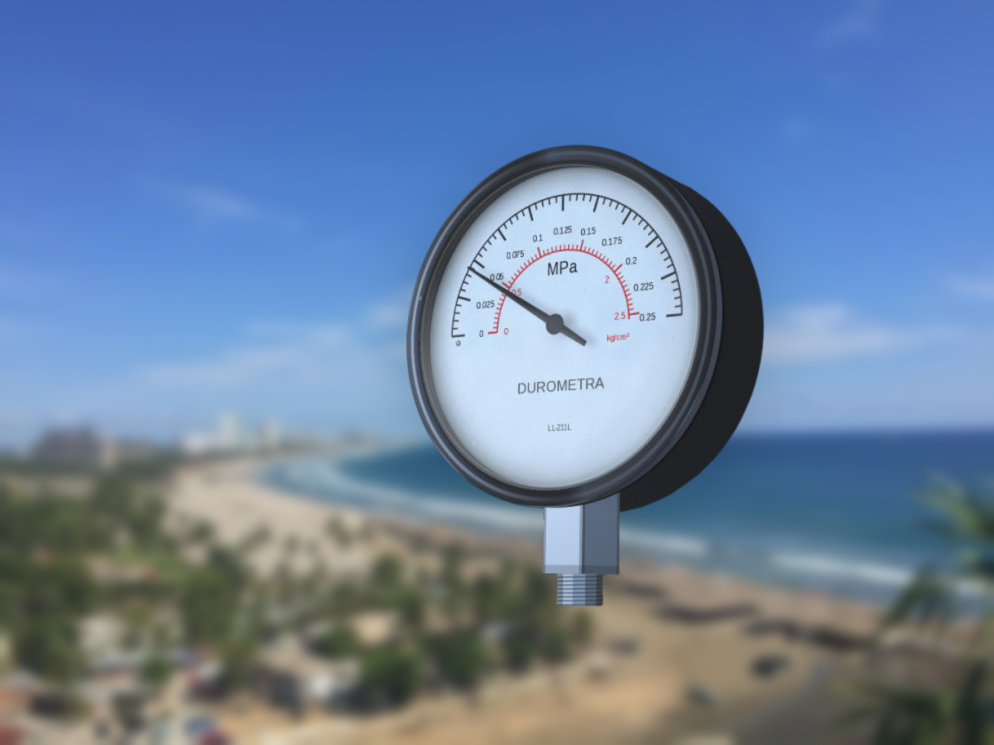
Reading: 0.045 MPa
